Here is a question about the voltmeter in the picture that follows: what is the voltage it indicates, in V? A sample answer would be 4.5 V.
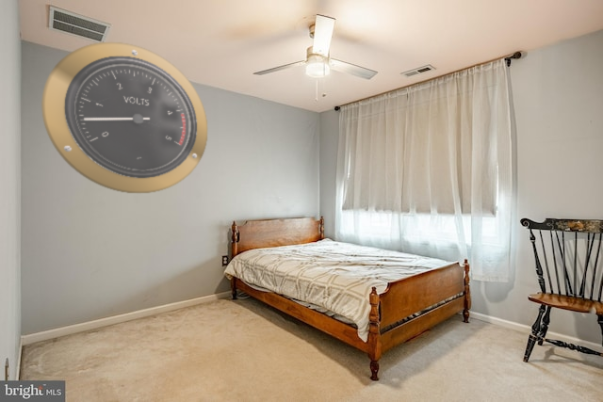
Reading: 0.5 V
